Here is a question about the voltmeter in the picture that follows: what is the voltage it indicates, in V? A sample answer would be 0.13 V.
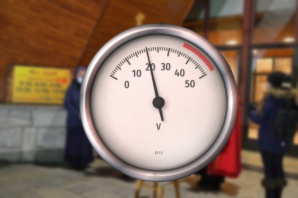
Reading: 20 V
